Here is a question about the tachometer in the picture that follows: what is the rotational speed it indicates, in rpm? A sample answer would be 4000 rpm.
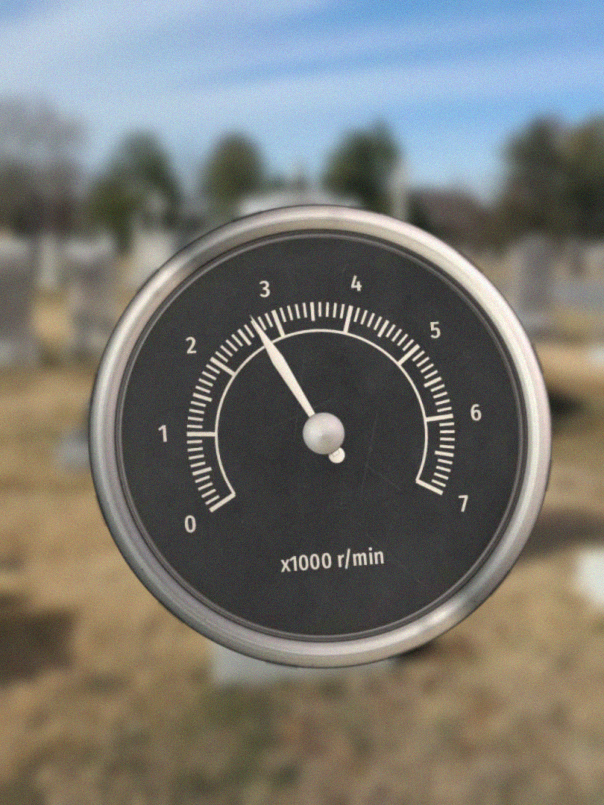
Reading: 2700 rpm
